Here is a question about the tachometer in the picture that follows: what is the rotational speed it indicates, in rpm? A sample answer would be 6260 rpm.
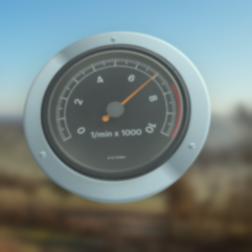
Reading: 7000 rpm
